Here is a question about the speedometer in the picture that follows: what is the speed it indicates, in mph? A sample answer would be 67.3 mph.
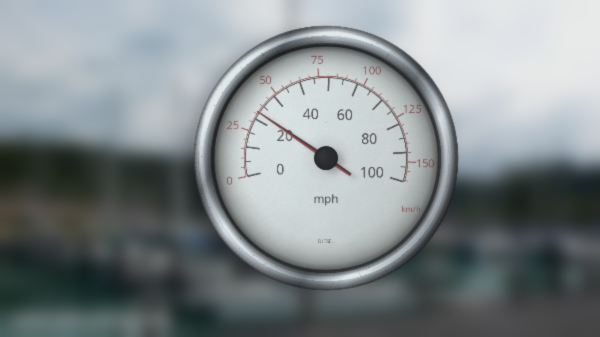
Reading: 22.5 mph
